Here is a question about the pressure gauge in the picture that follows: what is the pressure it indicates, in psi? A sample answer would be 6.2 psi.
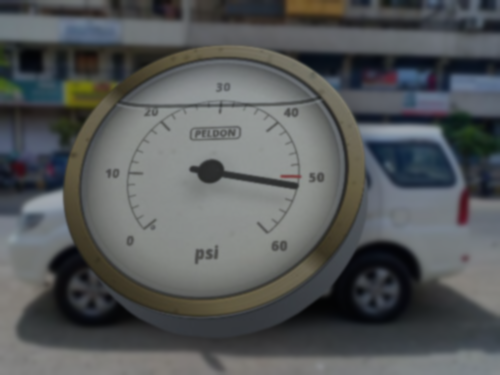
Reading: 52 psi
